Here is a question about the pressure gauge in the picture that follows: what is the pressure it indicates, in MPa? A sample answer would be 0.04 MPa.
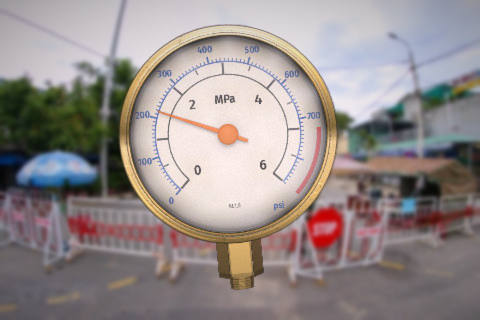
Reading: 1.5 MPa
